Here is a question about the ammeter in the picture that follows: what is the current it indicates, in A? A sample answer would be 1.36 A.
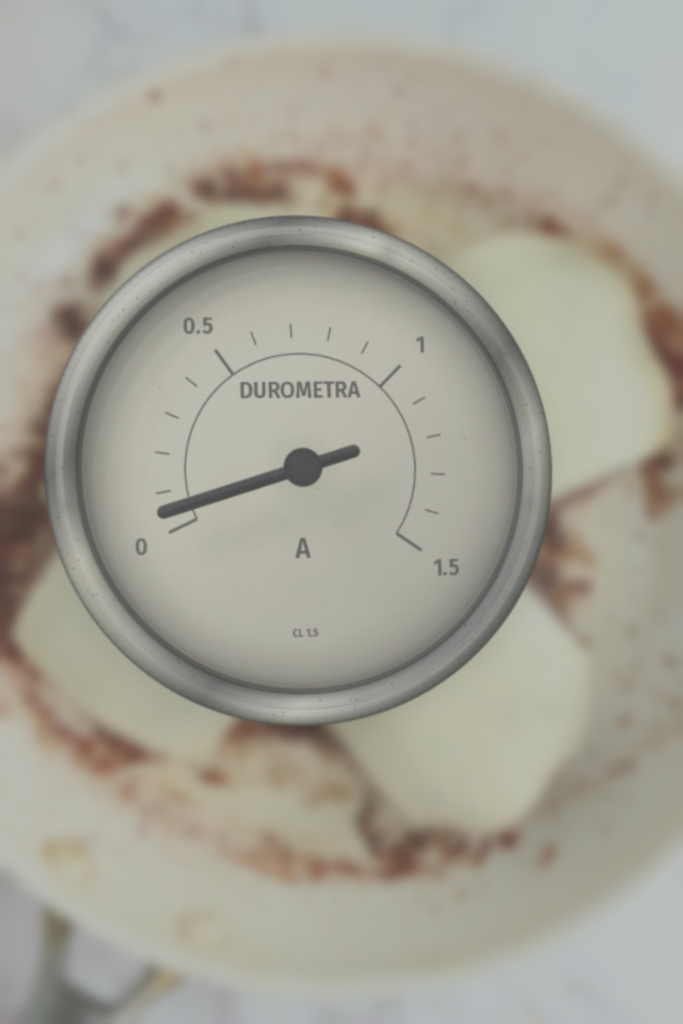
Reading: 0.05 A
